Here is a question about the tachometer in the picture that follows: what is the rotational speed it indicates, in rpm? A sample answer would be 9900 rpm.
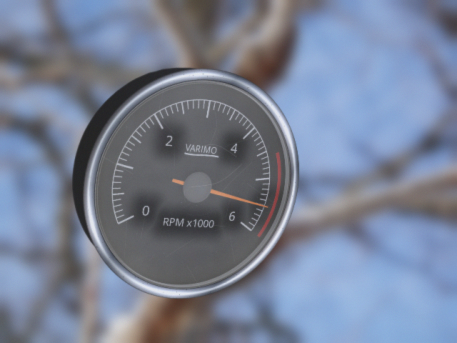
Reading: 5500 rpm
